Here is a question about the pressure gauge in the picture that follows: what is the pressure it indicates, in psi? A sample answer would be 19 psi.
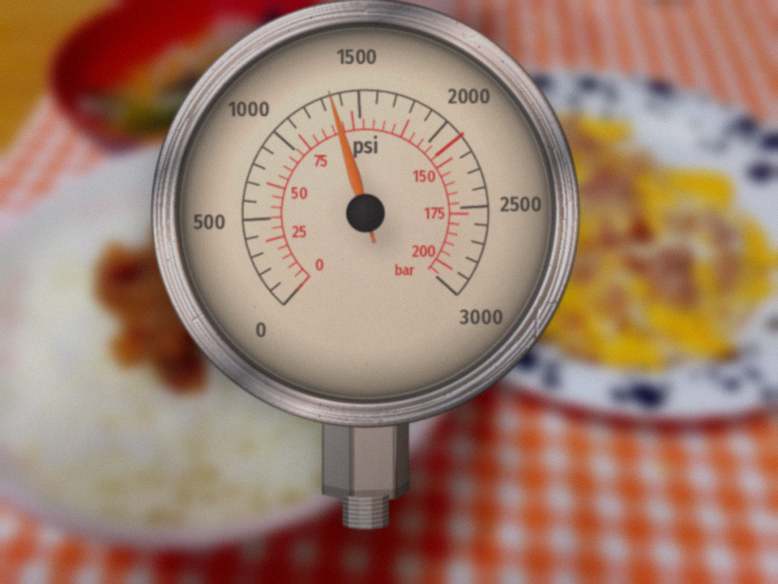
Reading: 1350 psi
